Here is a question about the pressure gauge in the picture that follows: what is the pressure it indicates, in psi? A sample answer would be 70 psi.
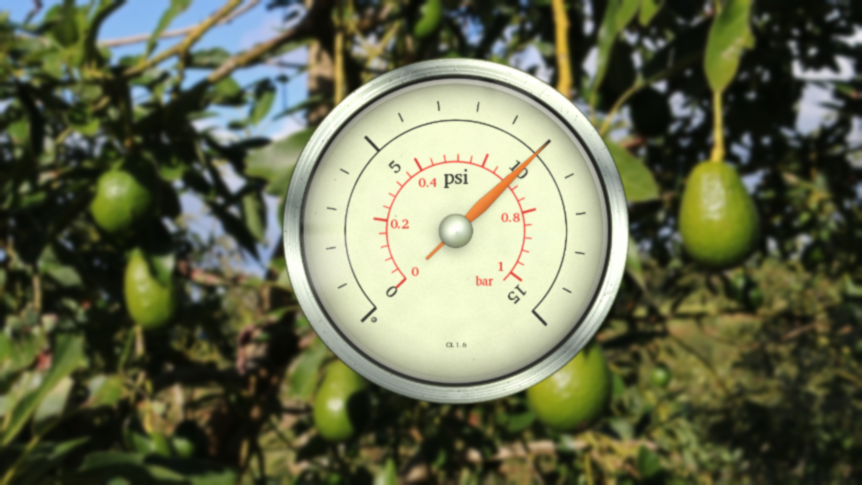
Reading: 10 psi
